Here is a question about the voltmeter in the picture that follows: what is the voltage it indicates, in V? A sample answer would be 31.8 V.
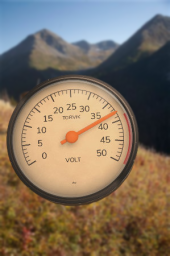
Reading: 38 V
